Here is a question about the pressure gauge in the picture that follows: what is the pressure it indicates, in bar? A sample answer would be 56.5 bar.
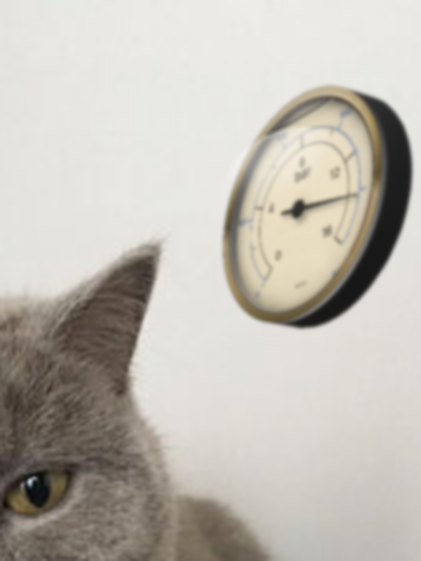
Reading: 14 bar
